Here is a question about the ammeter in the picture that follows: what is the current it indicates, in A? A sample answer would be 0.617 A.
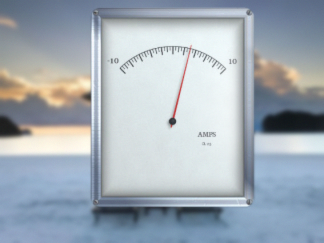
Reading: 3 A
